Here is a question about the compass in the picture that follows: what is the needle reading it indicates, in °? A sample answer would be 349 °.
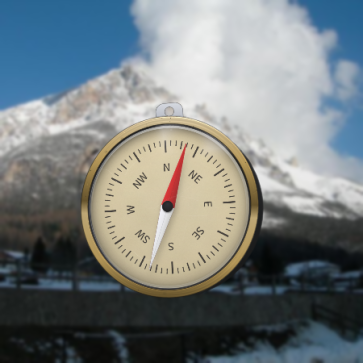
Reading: 20 °
